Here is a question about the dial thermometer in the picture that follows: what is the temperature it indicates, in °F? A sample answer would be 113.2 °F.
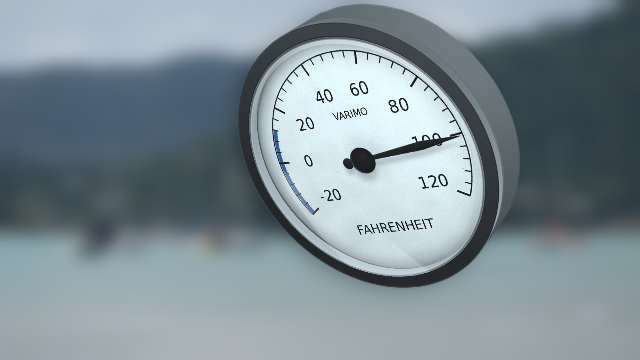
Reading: 100 °F
